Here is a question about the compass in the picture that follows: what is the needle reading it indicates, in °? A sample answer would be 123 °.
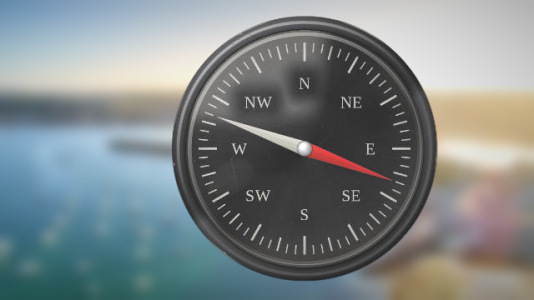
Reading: 110 °
